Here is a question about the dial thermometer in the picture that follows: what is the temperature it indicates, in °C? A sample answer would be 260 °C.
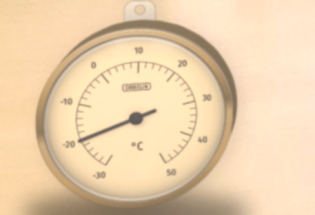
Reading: -20 °C
